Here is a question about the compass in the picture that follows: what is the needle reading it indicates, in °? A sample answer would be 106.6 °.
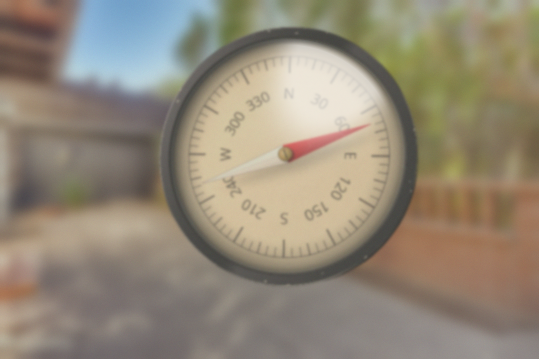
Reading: 70 °
